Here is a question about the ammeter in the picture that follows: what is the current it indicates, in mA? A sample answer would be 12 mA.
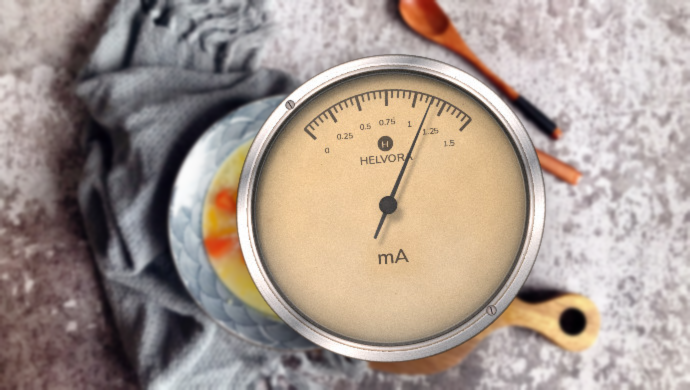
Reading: 1.15 mA
